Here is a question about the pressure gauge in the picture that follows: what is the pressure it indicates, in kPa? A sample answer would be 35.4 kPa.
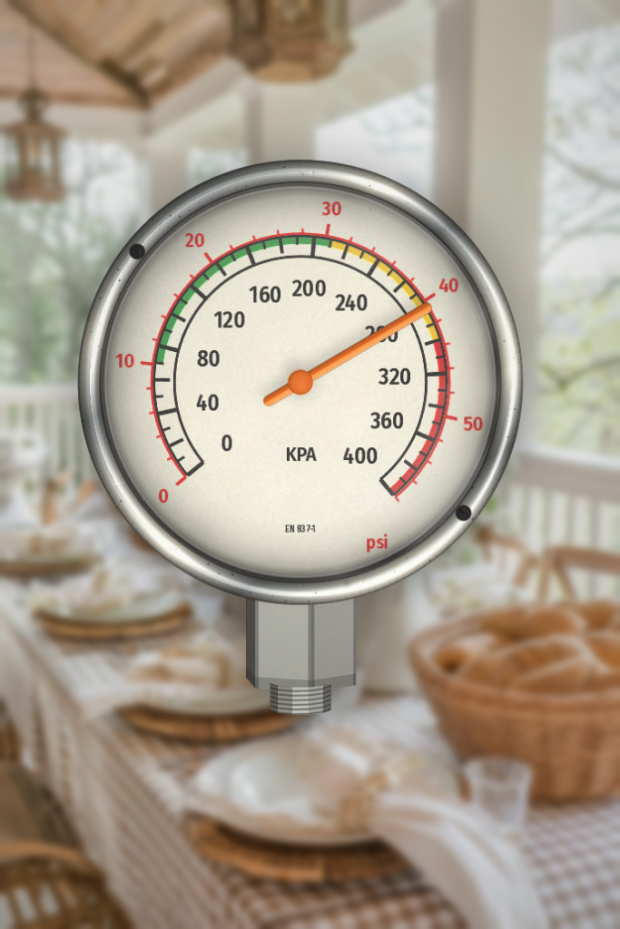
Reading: 280 kPa
